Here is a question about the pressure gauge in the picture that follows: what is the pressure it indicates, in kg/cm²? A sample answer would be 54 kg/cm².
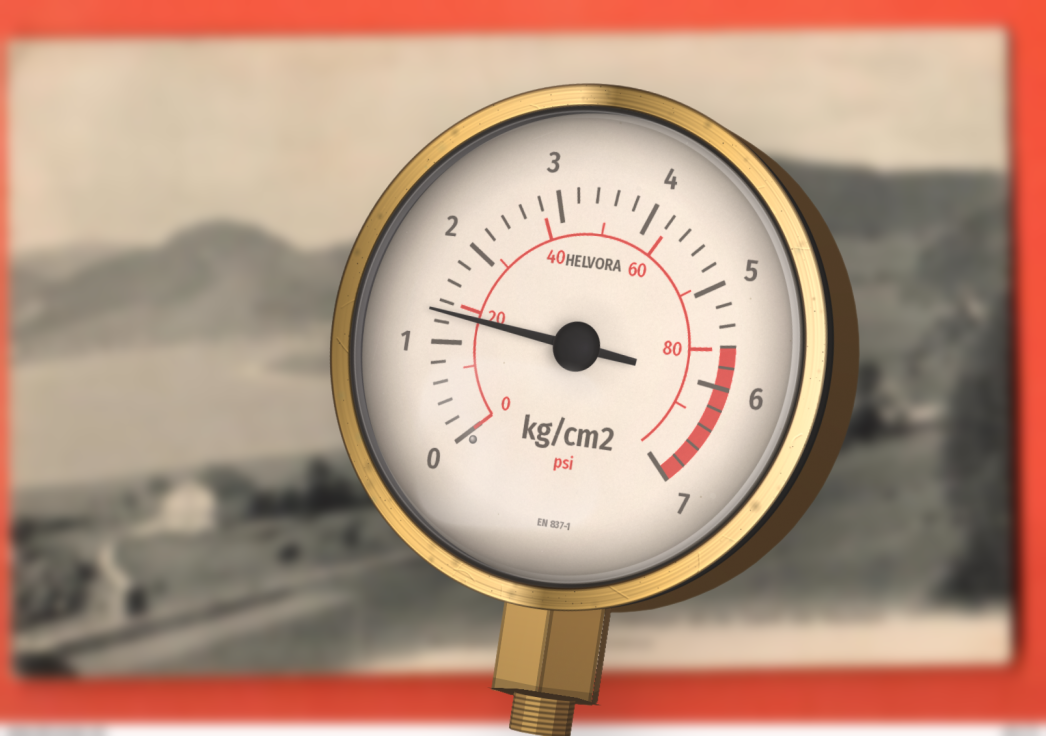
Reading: 1.3 kg/cm²
